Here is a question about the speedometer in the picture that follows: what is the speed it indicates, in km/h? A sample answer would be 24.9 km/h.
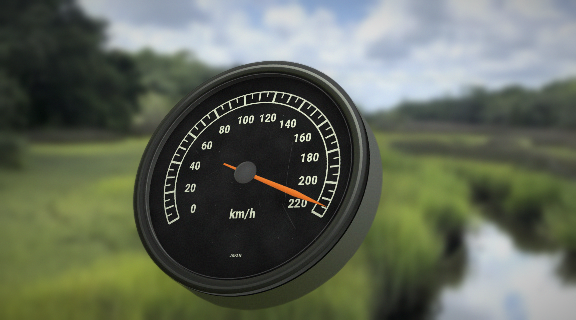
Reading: 215 km/h
